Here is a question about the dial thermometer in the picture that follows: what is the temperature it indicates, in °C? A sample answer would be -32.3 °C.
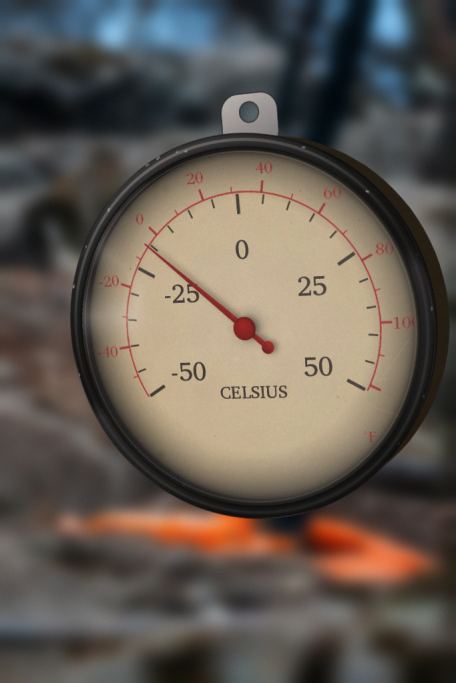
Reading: -20 °C
